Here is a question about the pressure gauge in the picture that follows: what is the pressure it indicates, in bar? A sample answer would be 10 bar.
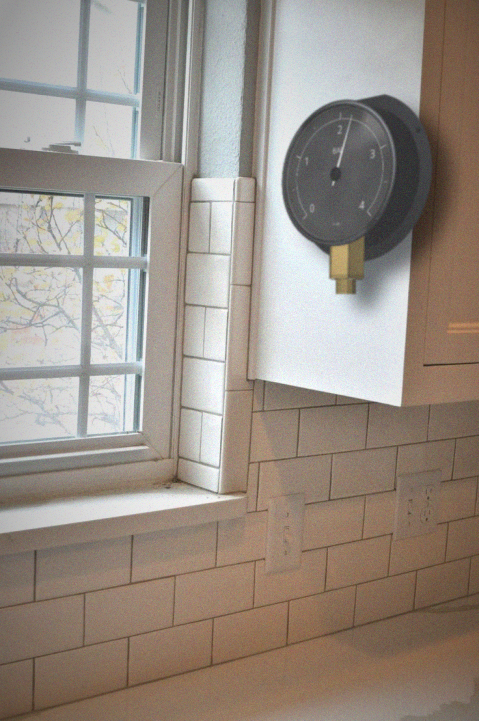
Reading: 2.25 bar
